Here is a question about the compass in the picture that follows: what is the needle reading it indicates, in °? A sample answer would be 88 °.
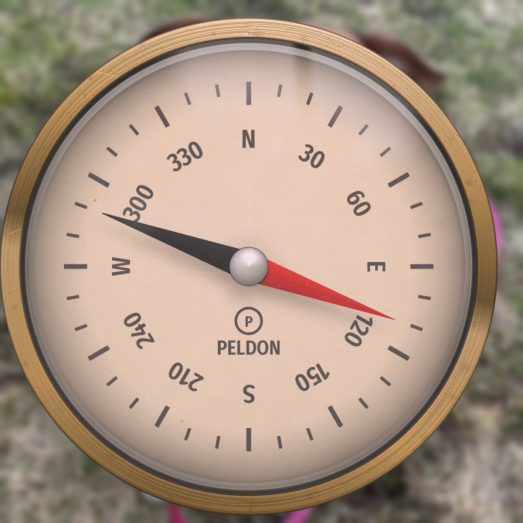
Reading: 110 °
